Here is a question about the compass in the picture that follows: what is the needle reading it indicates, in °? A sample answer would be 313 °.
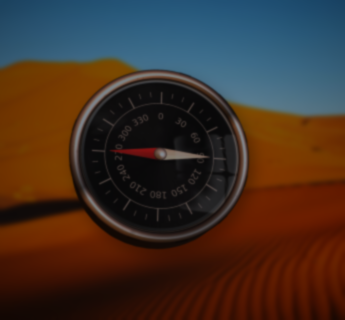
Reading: 270 °
